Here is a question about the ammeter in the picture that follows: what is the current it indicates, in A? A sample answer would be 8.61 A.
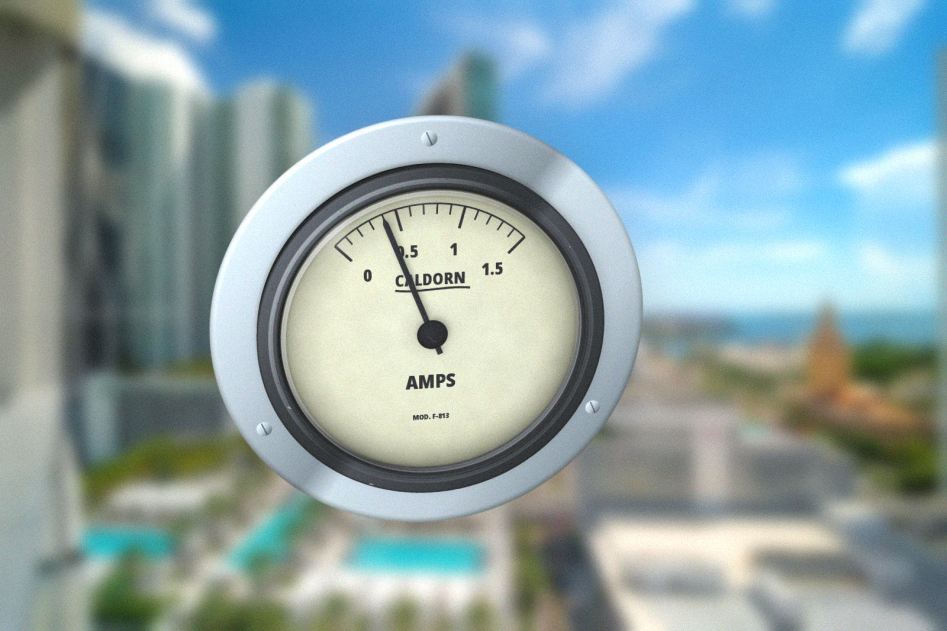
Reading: 0.4 A
